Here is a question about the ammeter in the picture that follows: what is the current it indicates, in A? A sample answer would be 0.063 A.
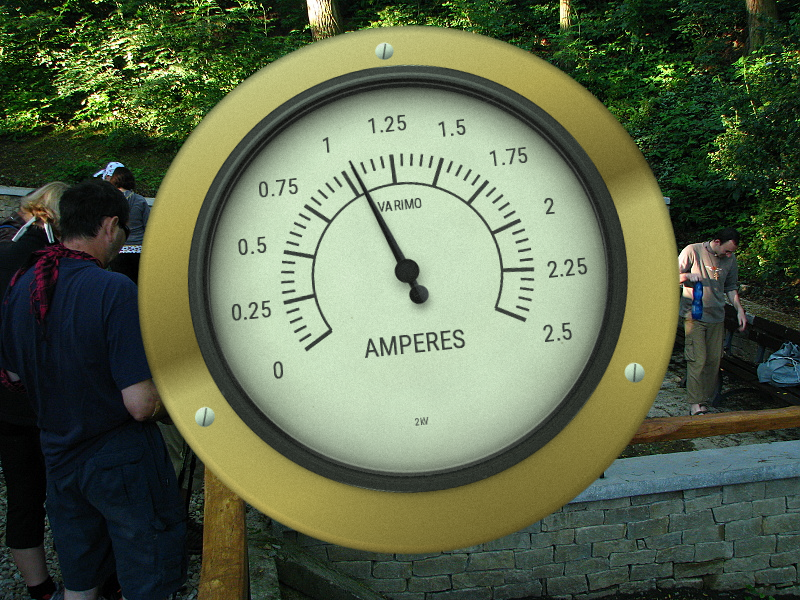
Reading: 1.05 A
